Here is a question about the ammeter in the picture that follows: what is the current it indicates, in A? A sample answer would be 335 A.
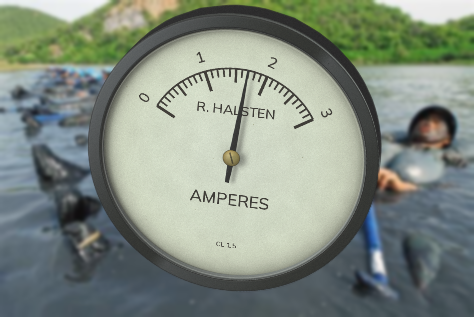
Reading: 1.7 A
